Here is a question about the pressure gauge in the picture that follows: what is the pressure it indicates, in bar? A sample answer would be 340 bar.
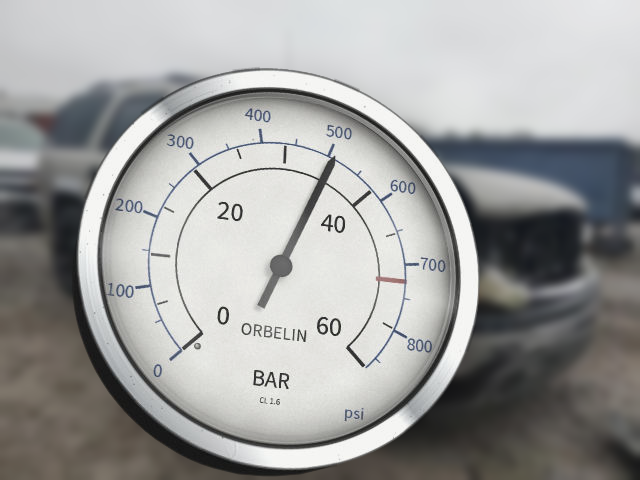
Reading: 35 bar
